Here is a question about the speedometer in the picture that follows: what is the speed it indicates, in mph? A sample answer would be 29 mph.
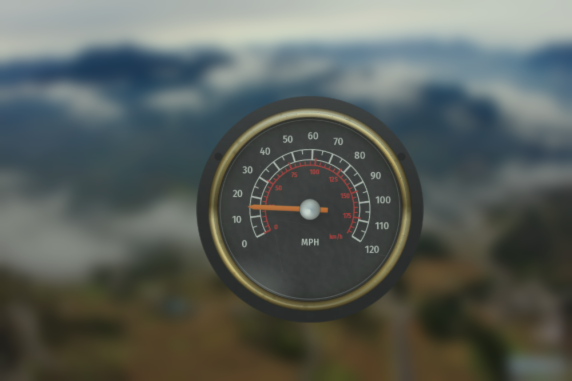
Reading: 15 mph
